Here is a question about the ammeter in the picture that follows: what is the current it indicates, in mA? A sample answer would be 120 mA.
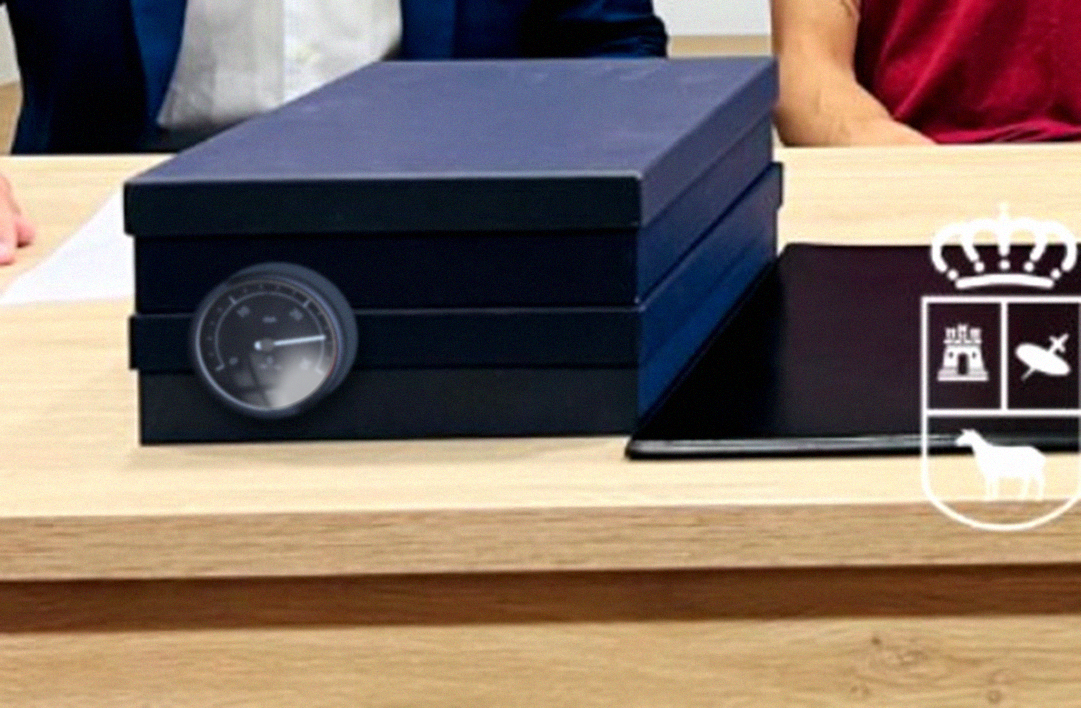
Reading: 25 mA
